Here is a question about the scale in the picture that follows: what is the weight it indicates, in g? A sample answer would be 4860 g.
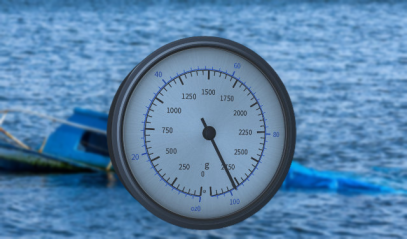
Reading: 2800 g
